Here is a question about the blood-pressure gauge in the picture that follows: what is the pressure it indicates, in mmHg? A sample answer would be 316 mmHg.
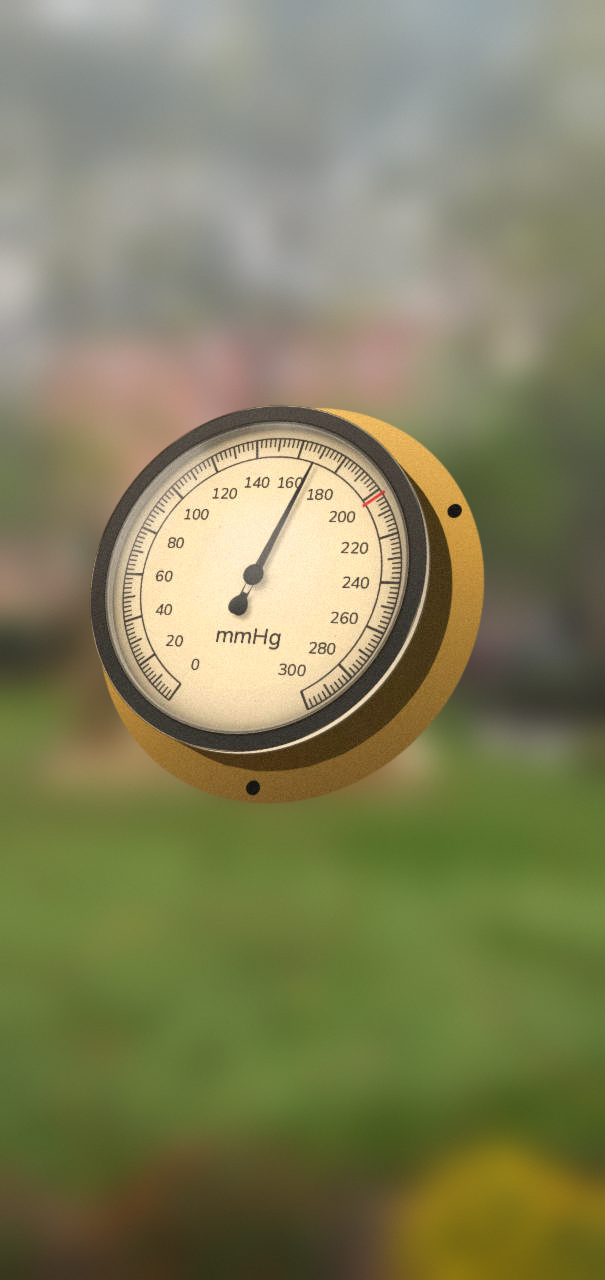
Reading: 170 mmHg
